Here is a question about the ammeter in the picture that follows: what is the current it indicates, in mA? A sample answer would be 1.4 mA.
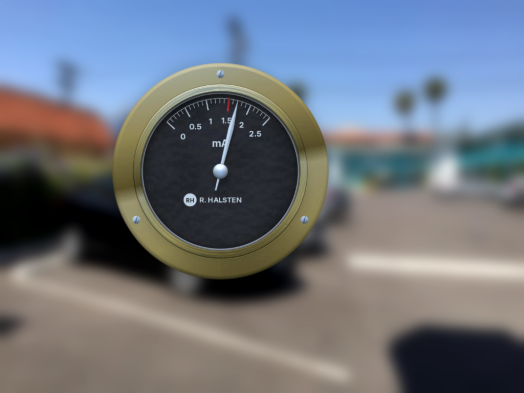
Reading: 1.7 mA
